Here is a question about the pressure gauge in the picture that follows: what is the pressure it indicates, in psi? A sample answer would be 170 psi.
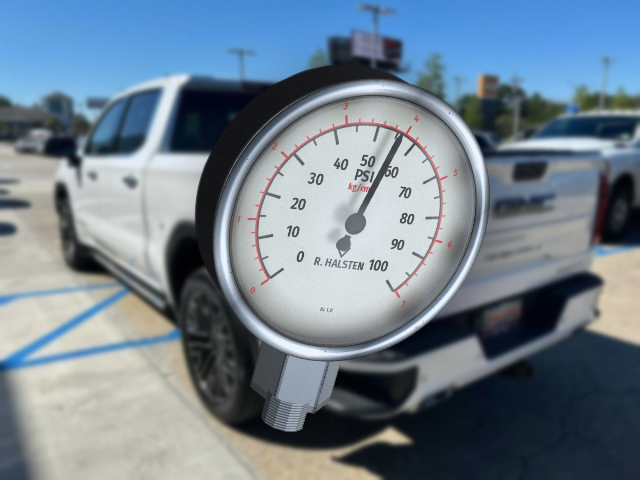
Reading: 55 psi
